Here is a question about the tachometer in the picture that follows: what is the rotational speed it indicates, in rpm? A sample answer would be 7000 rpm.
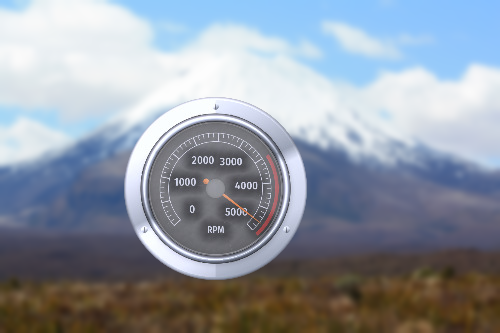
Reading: 4800 rpm
